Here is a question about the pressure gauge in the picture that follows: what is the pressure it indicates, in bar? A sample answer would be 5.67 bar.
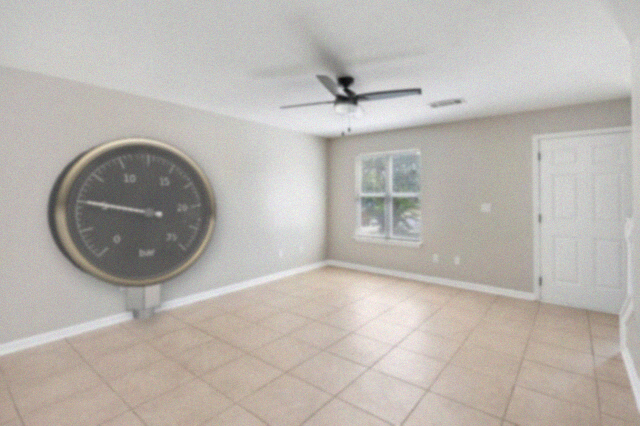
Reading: 5 bar
